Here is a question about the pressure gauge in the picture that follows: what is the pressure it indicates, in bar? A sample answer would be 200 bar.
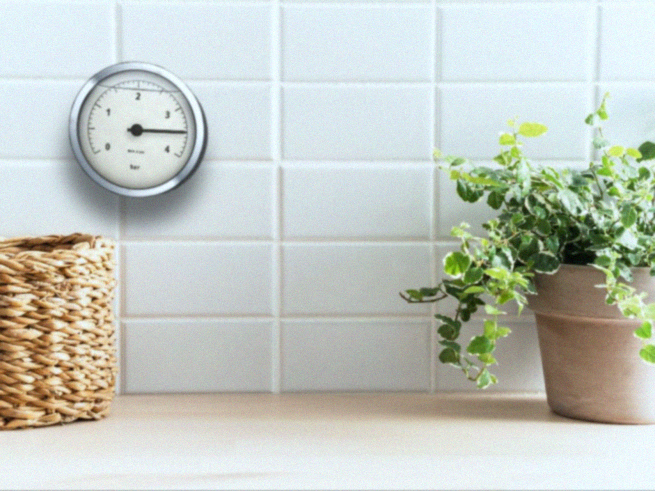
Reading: 3.5 bar
